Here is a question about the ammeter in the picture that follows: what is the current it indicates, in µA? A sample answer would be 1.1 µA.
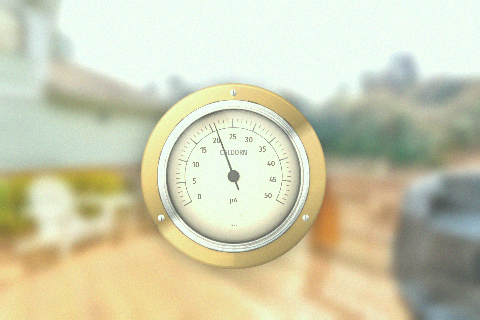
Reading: 21 µA
